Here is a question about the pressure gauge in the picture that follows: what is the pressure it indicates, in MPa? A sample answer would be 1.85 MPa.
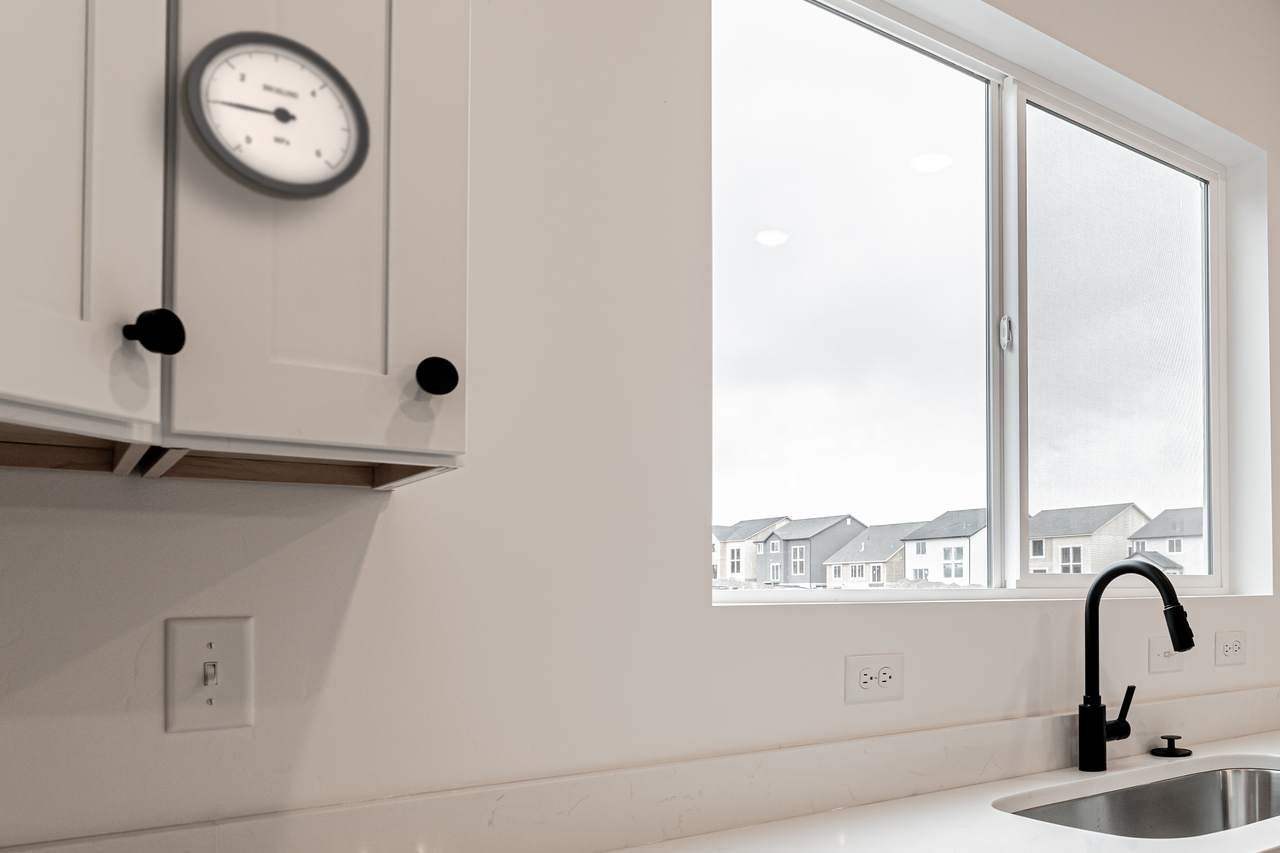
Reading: 1 MPa
